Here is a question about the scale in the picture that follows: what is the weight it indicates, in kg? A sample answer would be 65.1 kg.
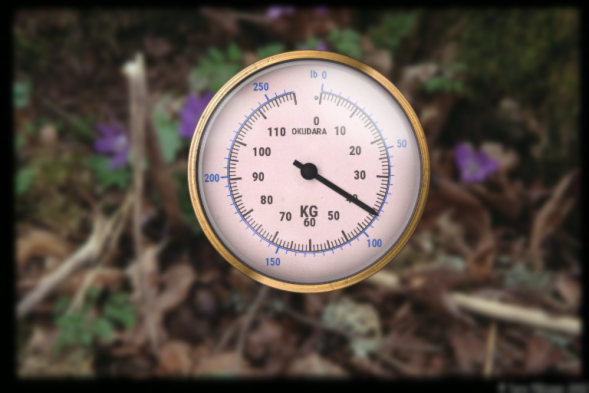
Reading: 40 kg
